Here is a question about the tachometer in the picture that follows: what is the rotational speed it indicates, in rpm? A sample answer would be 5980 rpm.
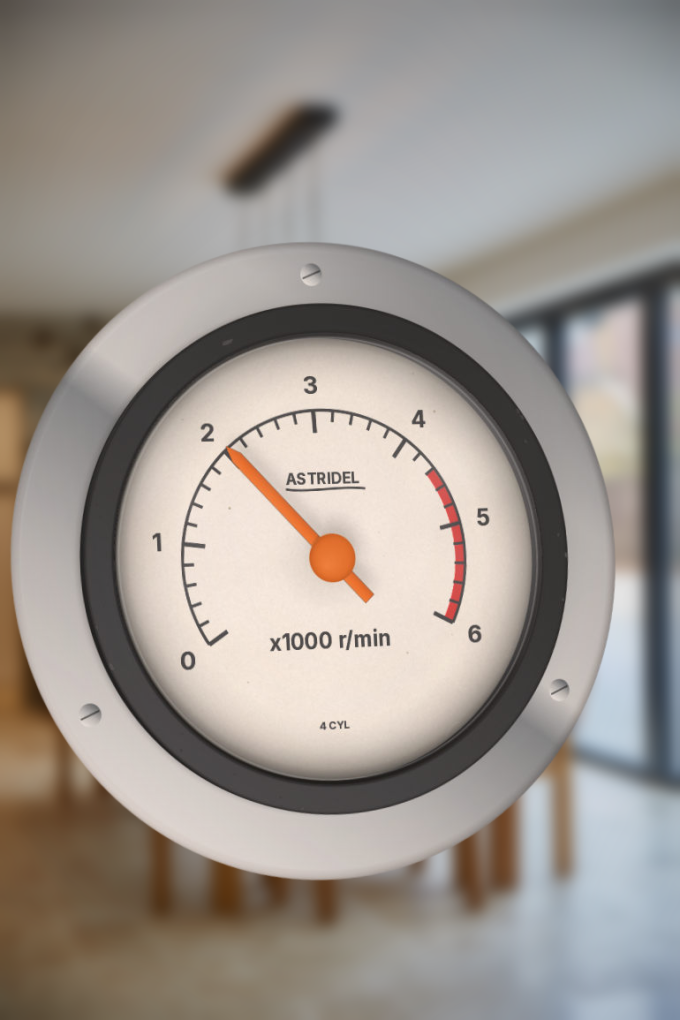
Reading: 2000 rpm
